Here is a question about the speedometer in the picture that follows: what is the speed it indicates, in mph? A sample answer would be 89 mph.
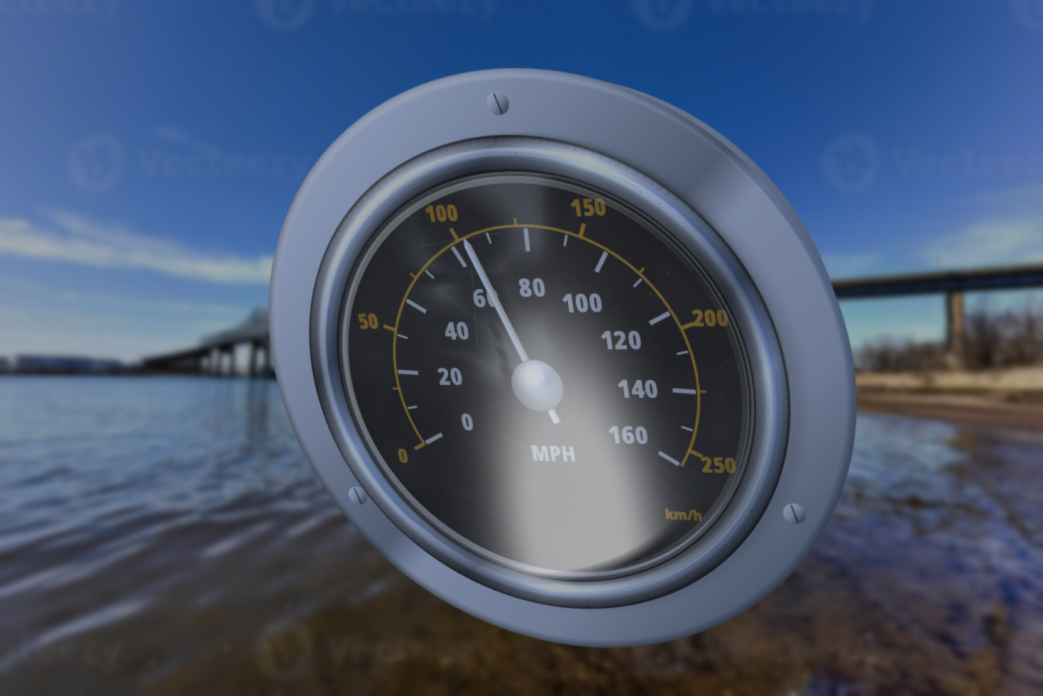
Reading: 65 mph
